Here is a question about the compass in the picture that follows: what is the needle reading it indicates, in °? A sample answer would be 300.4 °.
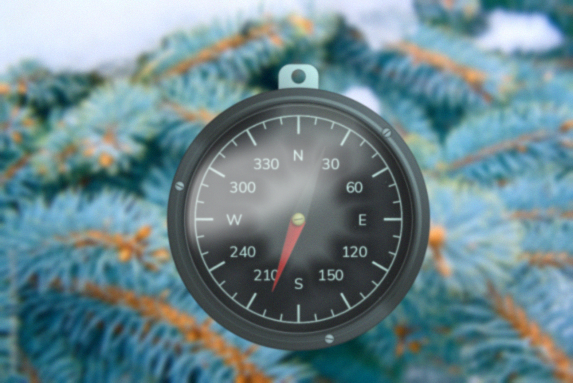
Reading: 200 °
